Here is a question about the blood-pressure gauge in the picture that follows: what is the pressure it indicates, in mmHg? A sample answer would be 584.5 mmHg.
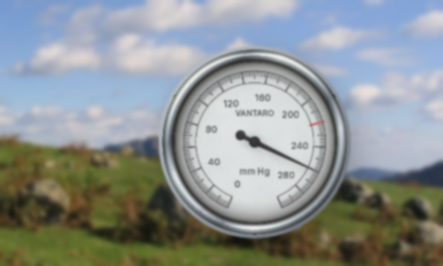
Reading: 260 mmHg
